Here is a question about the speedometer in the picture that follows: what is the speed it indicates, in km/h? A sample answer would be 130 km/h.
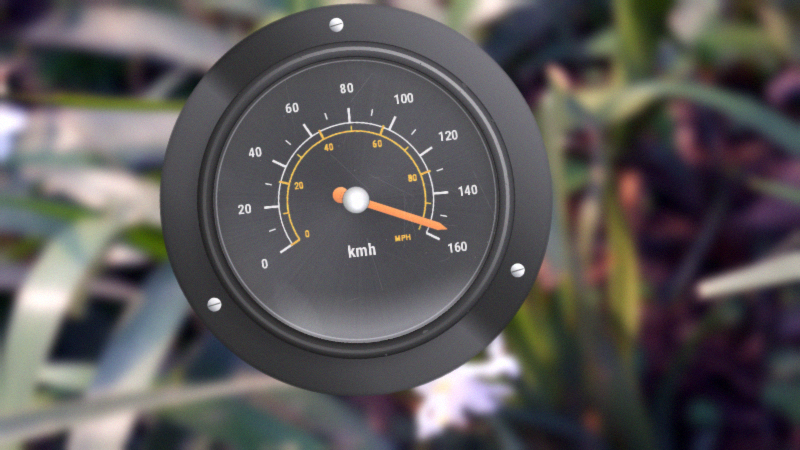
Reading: 155 km/h
